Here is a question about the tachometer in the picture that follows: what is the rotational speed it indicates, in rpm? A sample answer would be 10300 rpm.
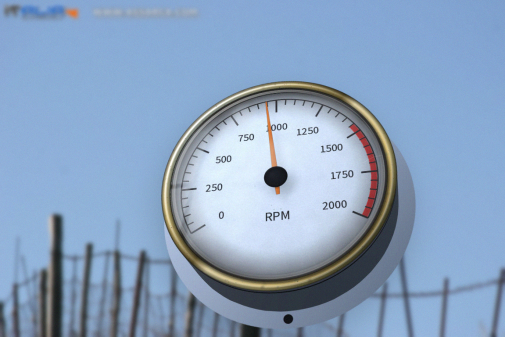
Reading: 950 rpm
